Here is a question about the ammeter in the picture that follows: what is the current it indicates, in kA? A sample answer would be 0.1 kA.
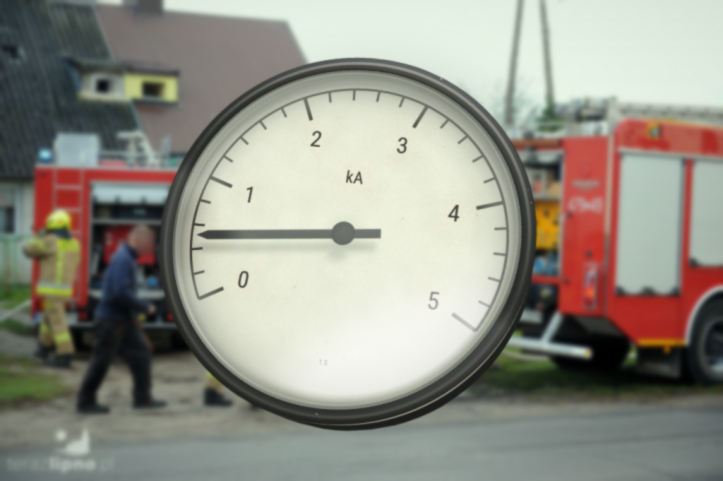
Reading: 0.5 kA
